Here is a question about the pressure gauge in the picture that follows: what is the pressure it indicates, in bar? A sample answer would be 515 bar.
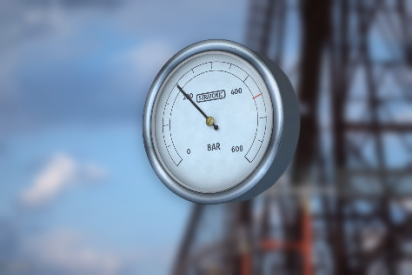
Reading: 200 bar
